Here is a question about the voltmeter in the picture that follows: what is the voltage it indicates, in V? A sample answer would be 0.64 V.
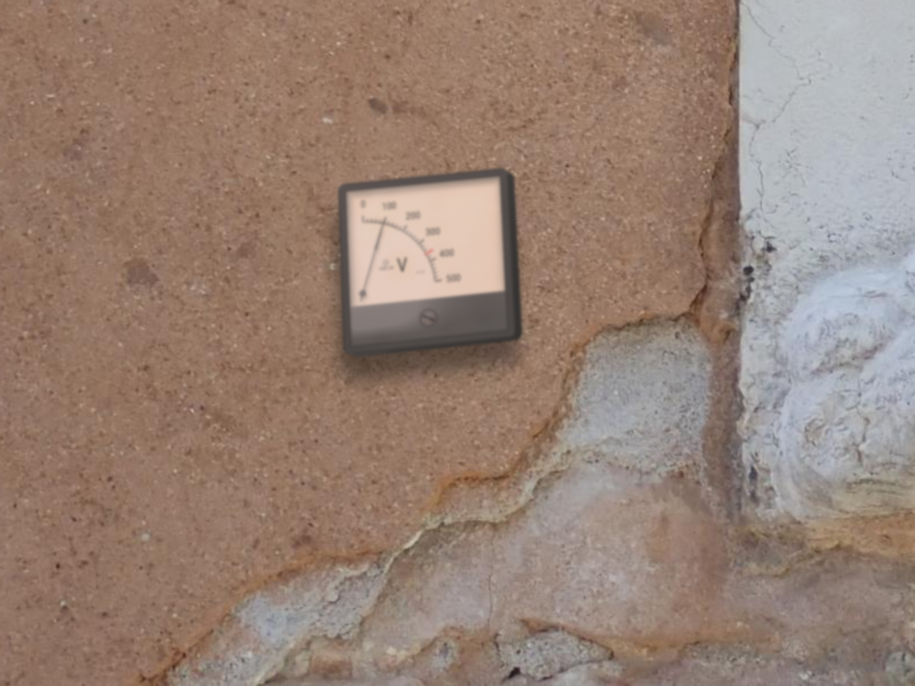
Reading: 100 V
